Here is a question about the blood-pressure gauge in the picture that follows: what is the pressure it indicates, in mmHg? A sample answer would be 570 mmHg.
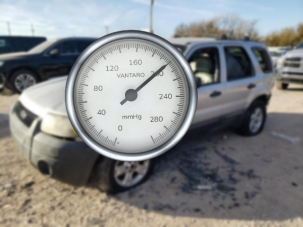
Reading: 200 mmHg
